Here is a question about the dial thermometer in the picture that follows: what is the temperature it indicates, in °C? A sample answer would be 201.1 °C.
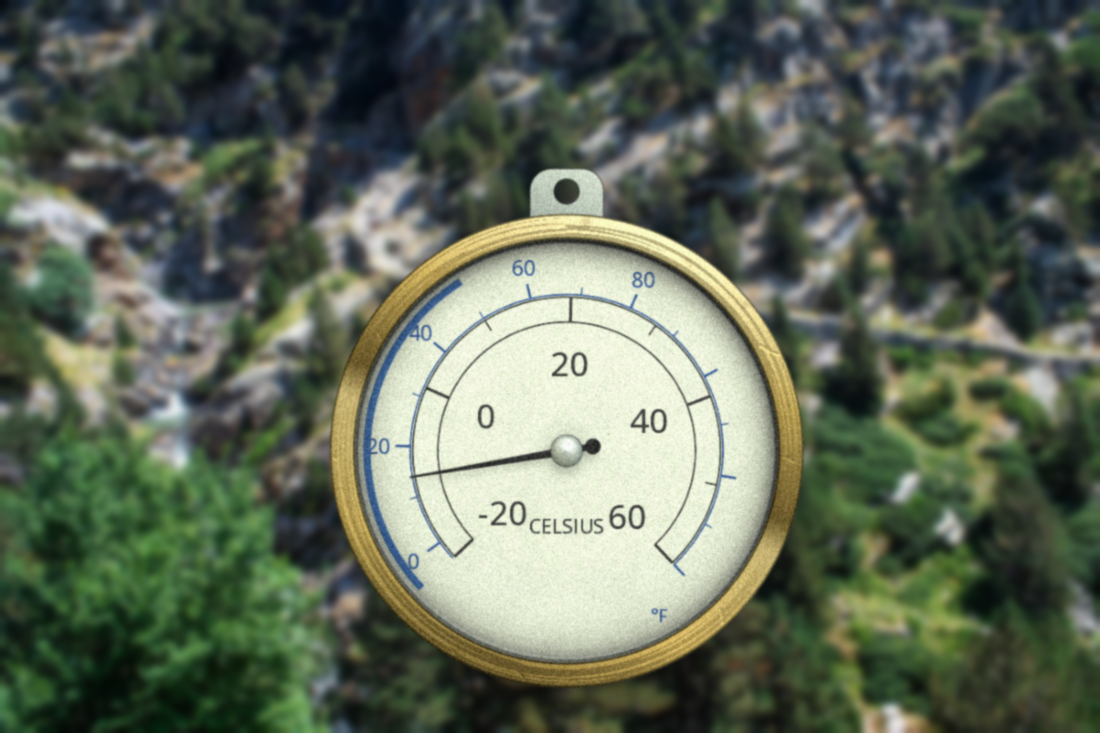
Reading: -10 °C
